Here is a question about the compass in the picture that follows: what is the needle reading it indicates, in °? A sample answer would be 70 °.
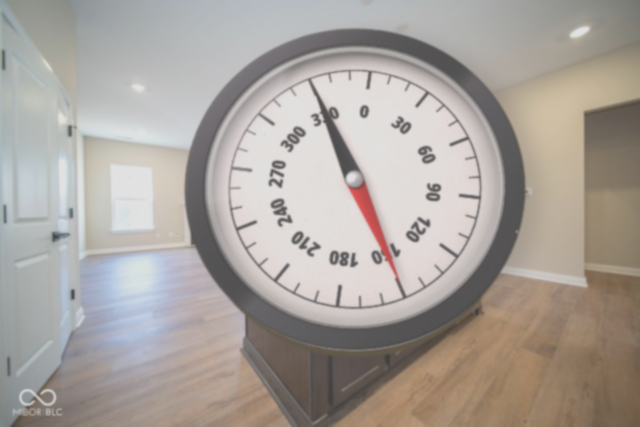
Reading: 150 °
